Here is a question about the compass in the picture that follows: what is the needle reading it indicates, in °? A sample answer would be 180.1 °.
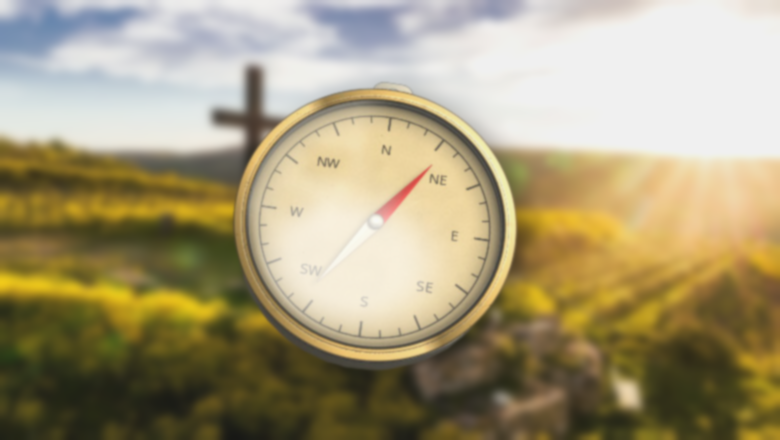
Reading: 35 °
